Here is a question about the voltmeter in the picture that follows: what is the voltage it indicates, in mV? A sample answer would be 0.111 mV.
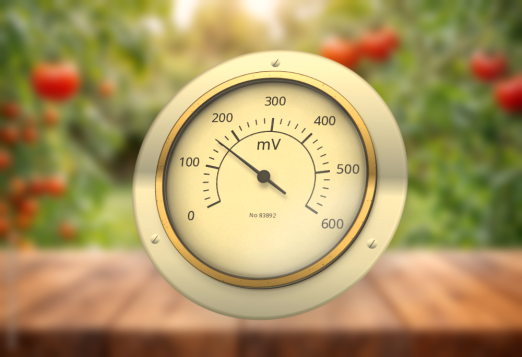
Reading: 160 mV
